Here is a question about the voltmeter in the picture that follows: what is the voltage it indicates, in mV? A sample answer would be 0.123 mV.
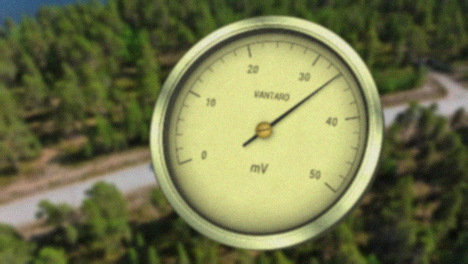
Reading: 34 mV
